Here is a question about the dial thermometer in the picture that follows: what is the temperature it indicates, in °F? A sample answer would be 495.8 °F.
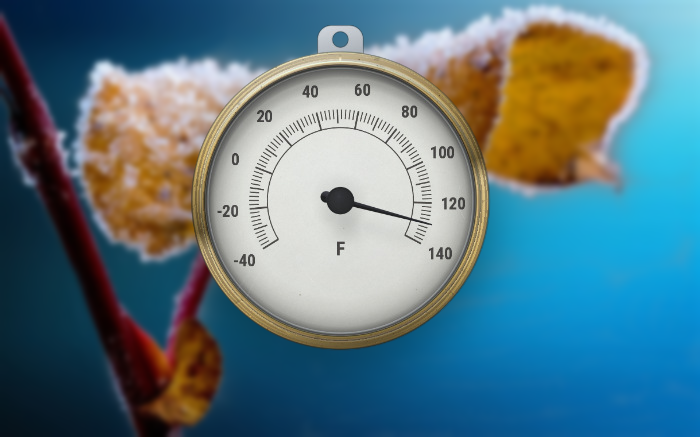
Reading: 130 °F
